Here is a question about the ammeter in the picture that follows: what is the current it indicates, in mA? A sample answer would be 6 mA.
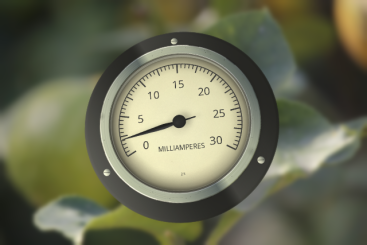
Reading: 2 mA
